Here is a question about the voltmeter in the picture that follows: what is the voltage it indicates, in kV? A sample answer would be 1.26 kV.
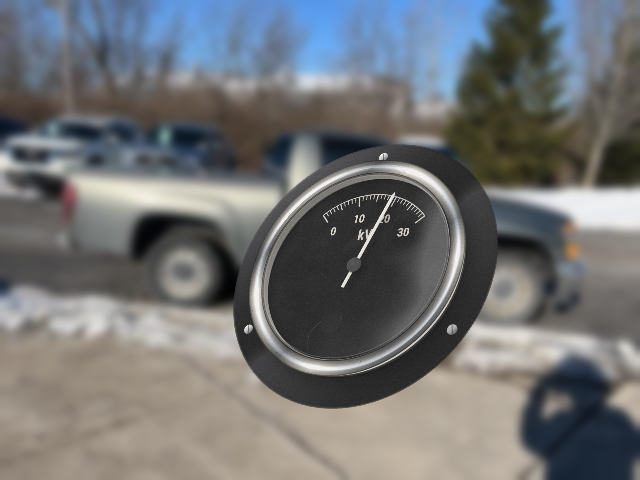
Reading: 20 kV
